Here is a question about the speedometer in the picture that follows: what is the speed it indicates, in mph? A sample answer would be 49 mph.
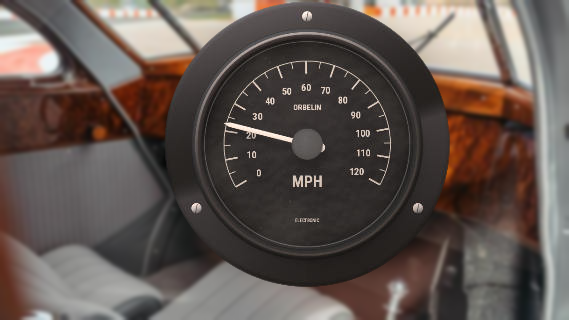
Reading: 22.5 mph
